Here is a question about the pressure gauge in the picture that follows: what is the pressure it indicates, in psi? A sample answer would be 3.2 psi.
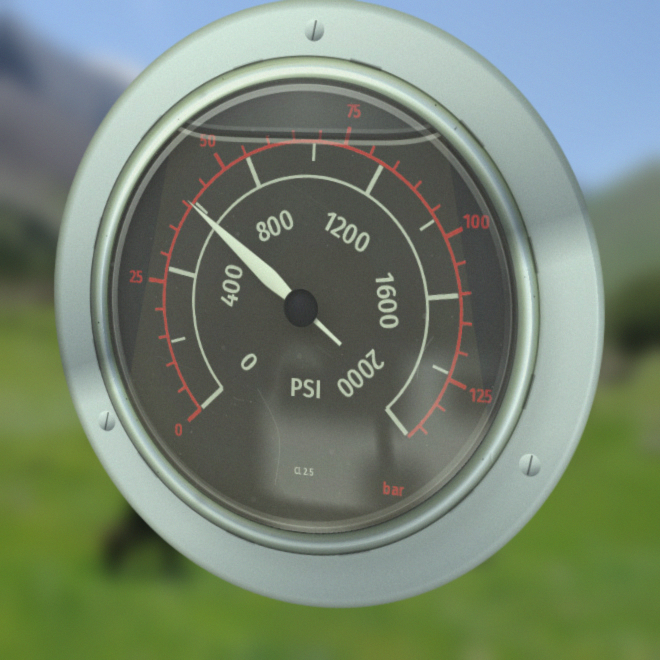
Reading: 600 psi
